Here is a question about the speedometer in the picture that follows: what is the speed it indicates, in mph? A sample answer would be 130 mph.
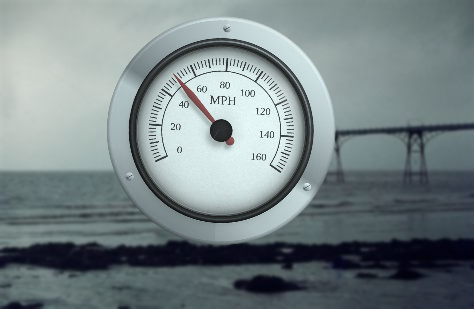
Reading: 50 mph
